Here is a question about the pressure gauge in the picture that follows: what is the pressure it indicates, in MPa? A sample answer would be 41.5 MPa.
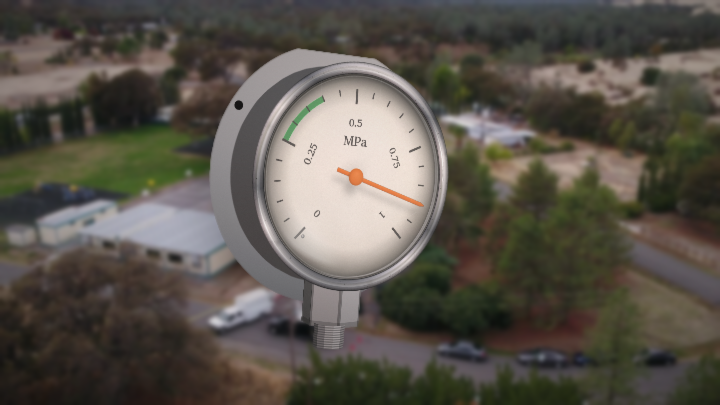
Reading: 0.9 MPa
